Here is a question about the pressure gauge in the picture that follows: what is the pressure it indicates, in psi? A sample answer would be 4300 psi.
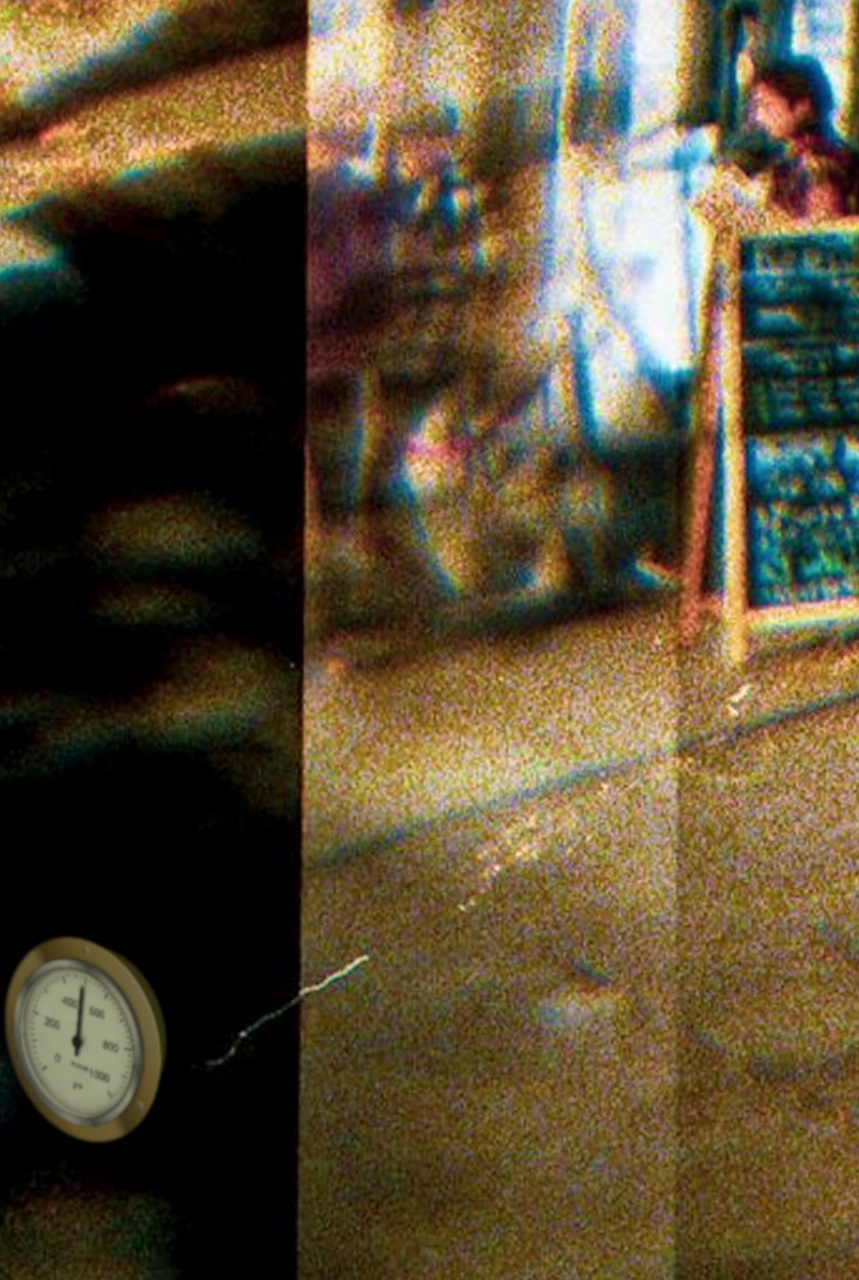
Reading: 500 psi
